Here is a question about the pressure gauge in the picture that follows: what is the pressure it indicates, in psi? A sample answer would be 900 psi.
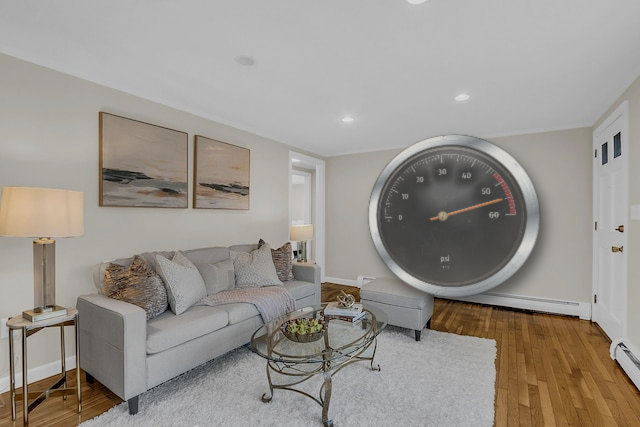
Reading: 55 psi
